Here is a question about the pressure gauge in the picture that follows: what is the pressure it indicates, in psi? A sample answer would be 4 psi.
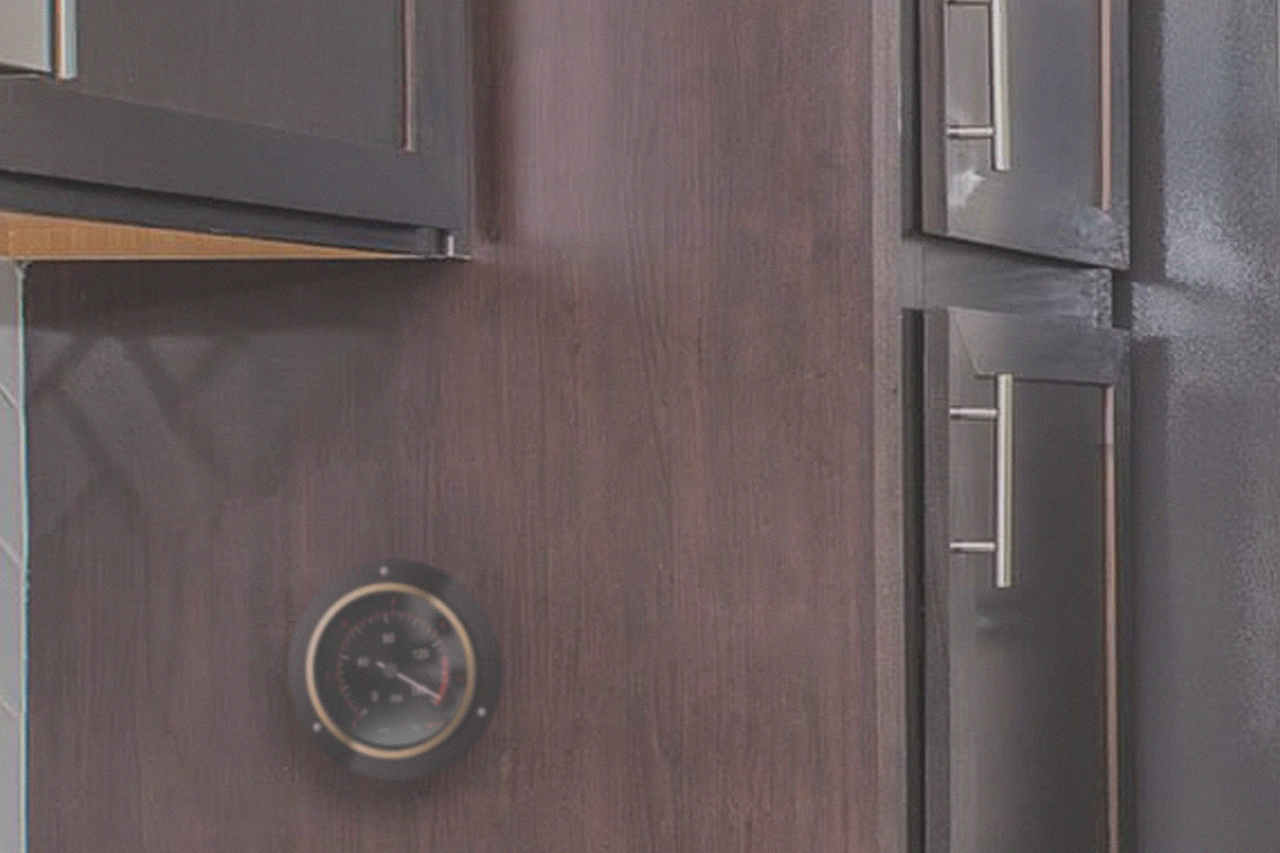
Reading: 155 psi
